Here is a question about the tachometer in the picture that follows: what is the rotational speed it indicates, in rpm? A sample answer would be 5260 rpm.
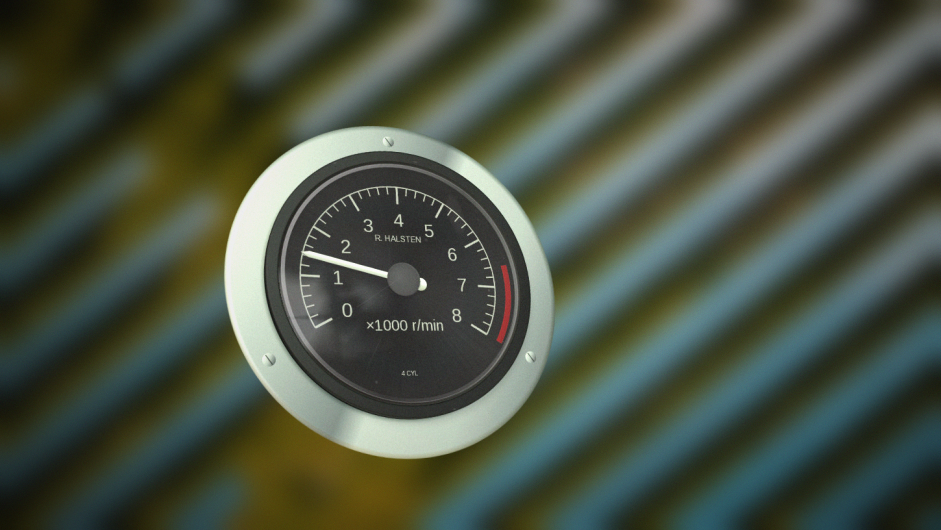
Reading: 1400 rpm
